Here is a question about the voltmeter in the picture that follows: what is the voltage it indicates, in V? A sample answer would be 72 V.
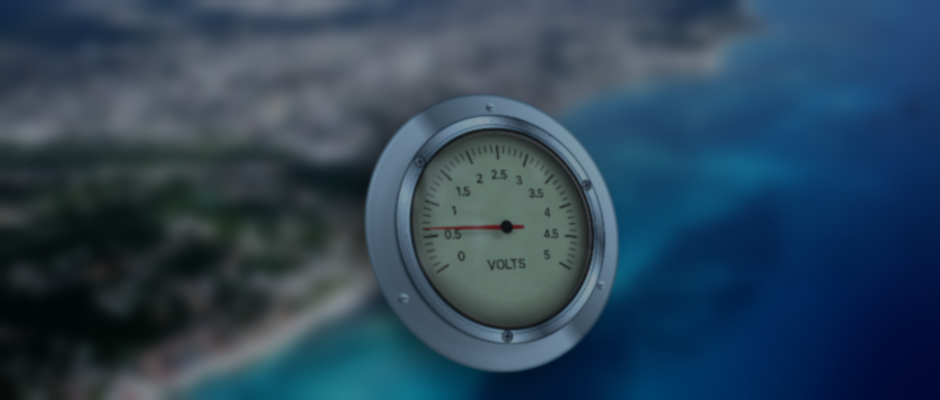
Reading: 0.6 V
